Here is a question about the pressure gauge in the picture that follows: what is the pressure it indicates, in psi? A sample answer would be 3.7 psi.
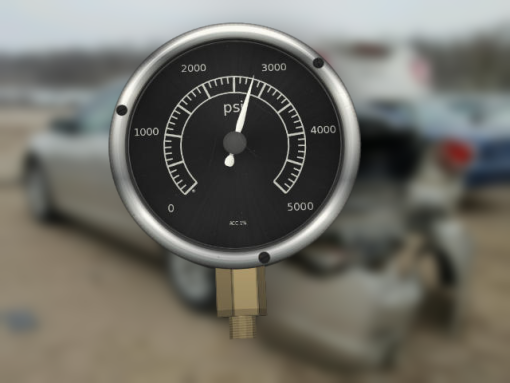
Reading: 2800 psi
